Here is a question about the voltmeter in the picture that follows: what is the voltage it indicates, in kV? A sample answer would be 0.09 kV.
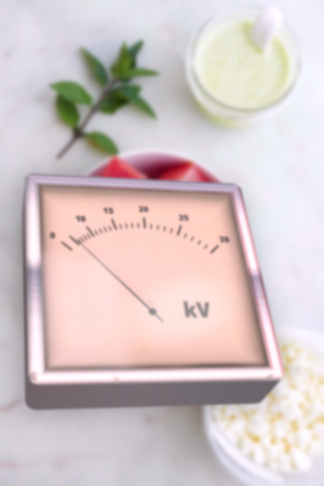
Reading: 5 kV
